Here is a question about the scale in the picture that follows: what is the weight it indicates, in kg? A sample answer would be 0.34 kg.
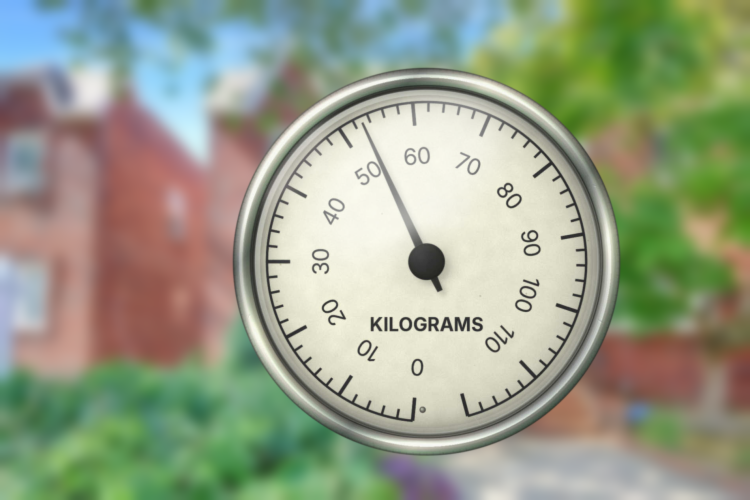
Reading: 53 kg
